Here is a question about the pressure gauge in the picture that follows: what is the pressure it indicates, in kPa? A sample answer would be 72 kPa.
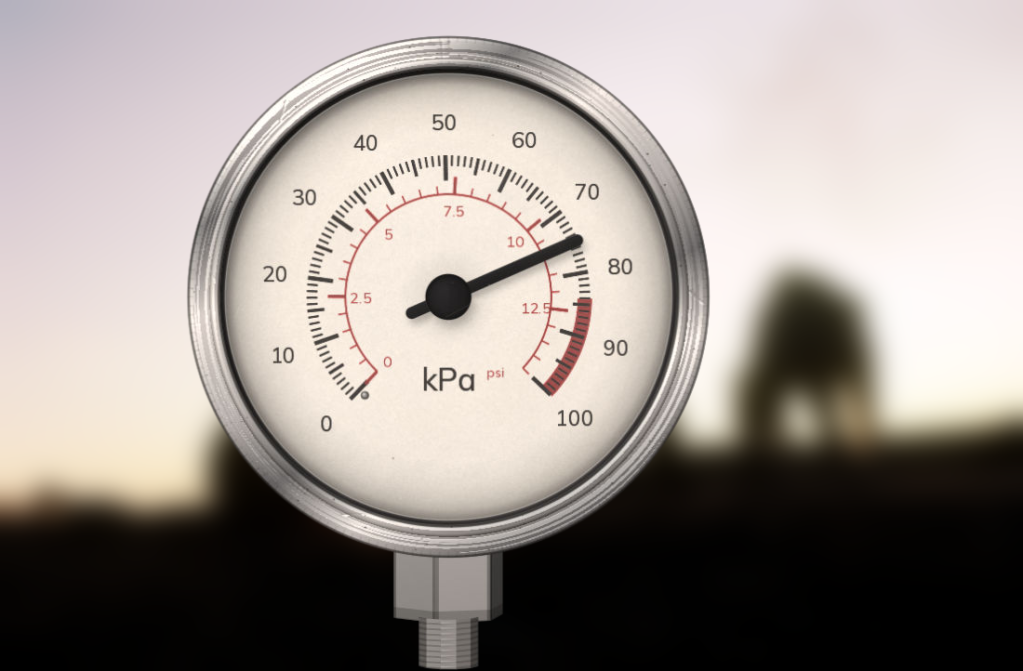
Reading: 75 kPa
